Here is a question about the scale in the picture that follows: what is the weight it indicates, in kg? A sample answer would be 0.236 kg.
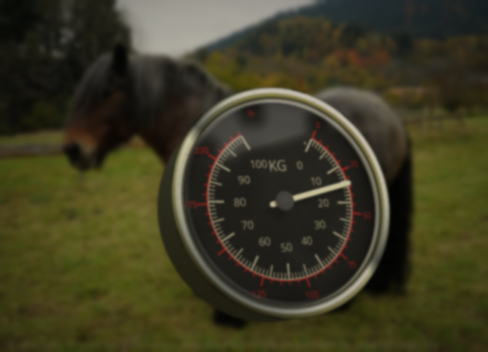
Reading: 15 kg
